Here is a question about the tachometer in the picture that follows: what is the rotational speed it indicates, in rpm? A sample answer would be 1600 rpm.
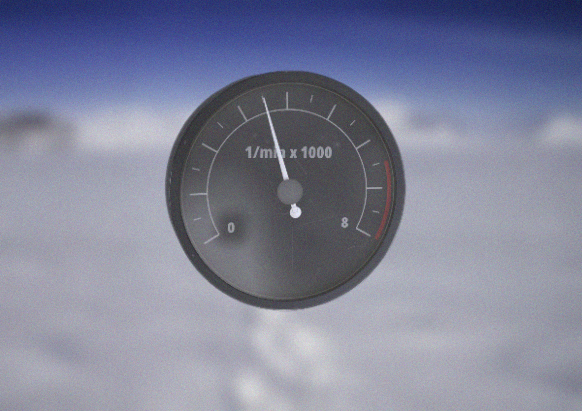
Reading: 3500 rpm
